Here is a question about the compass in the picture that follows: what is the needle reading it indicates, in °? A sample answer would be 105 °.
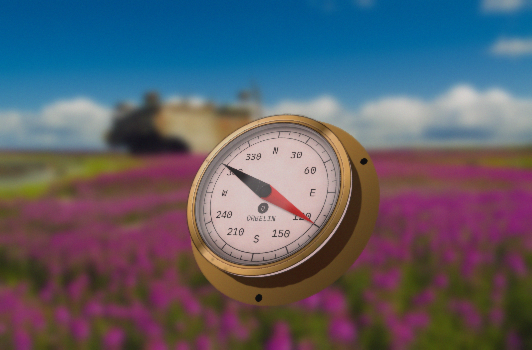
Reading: 120 °
